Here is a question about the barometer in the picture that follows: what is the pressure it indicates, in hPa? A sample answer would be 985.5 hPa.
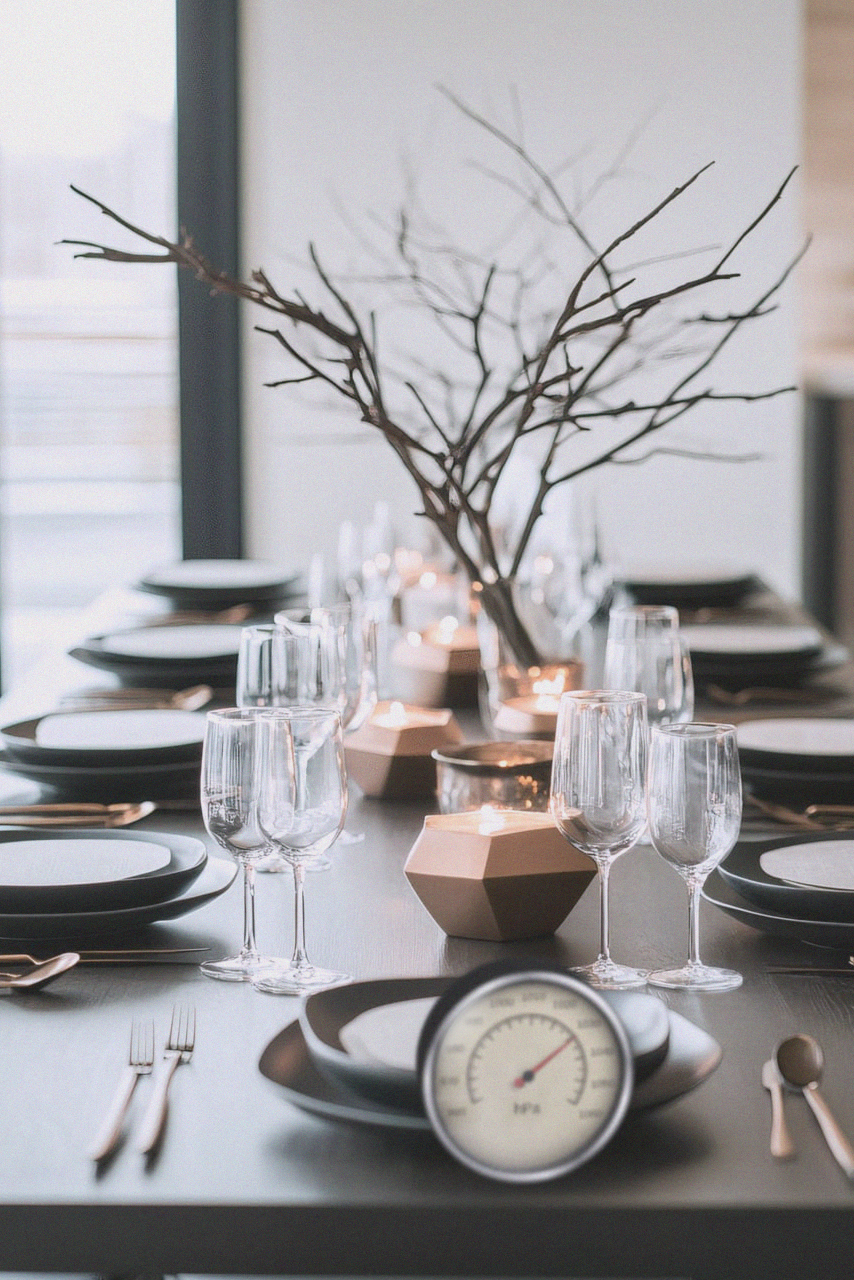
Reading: 1030 hPa
